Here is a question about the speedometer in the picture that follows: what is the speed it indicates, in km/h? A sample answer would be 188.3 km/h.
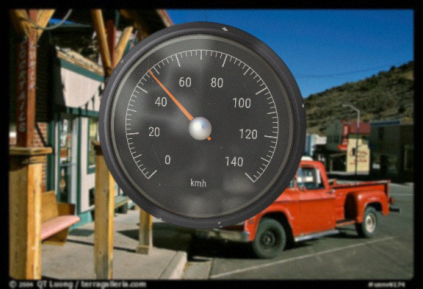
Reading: 48 km/h
